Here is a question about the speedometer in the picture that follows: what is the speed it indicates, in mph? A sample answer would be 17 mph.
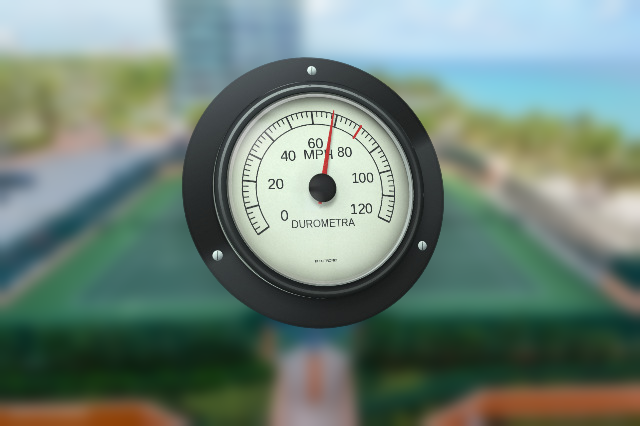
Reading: 68 mph
